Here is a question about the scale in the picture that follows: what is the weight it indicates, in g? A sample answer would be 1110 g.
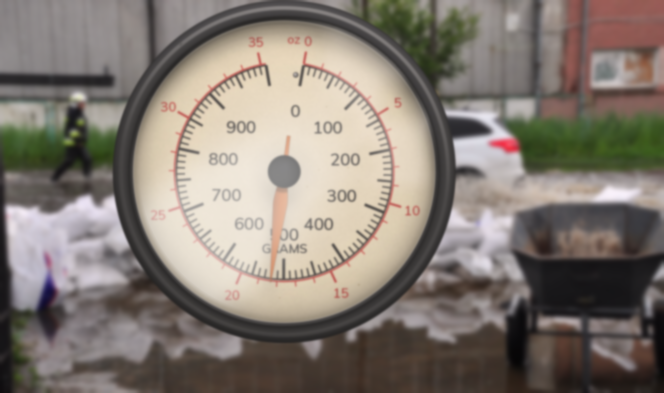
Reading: 520 g
